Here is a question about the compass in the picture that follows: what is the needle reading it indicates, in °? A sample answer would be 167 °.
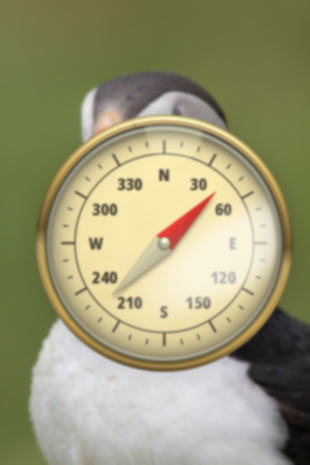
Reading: 45 °
